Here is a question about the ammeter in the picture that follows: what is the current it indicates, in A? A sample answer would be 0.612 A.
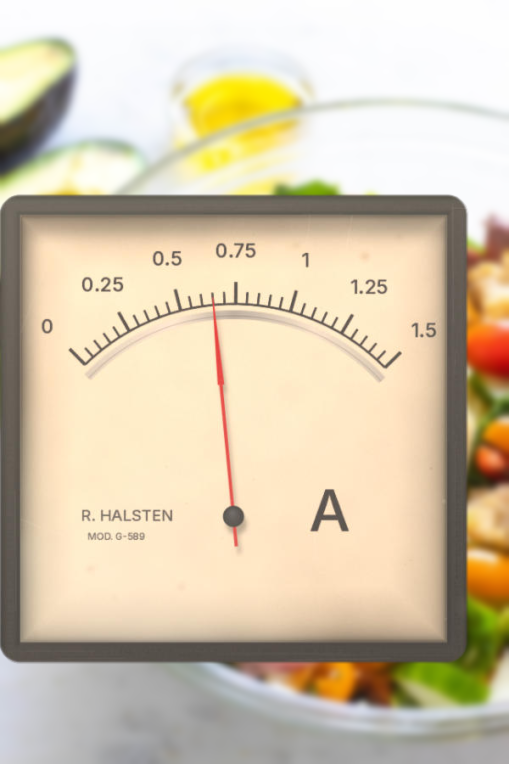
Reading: 0.65 A
